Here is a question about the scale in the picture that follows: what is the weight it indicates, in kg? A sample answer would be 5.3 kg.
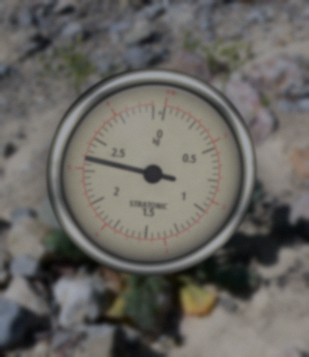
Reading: 2.35 kg
